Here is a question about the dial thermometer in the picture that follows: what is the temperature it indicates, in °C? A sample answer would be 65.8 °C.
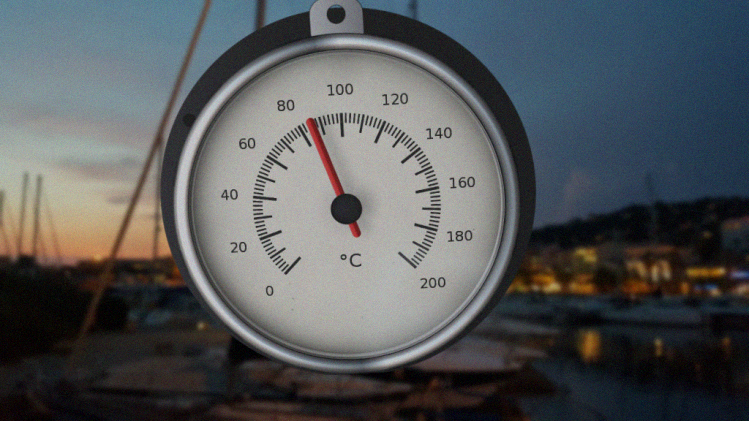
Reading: 86 °C
